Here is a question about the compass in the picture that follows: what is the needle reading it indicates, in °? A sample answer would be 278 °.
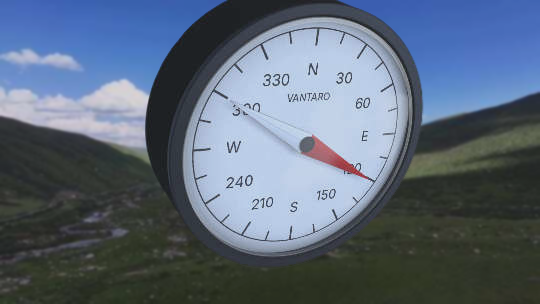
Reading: 120 °
